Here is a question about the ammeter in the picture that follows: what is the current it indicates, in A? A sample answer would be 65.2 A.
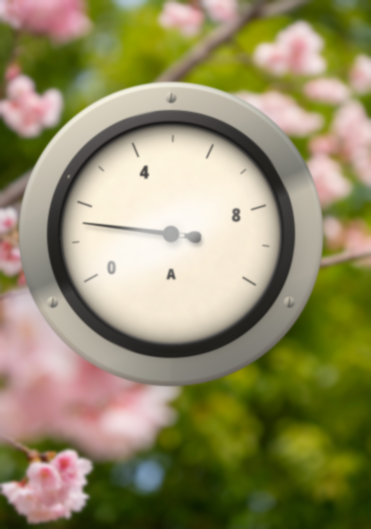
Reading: 1.5 A
